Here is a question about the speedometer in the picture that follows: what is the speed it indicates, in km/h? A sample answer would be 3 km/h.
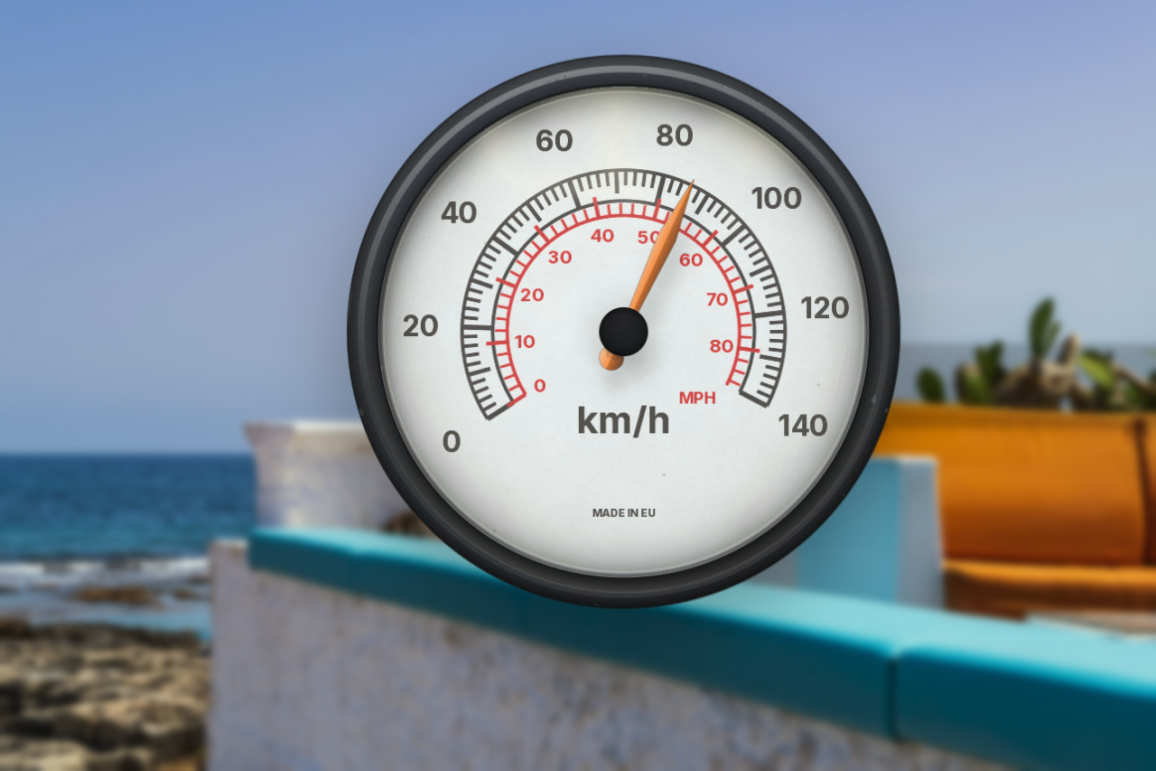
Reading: 86 km/h
